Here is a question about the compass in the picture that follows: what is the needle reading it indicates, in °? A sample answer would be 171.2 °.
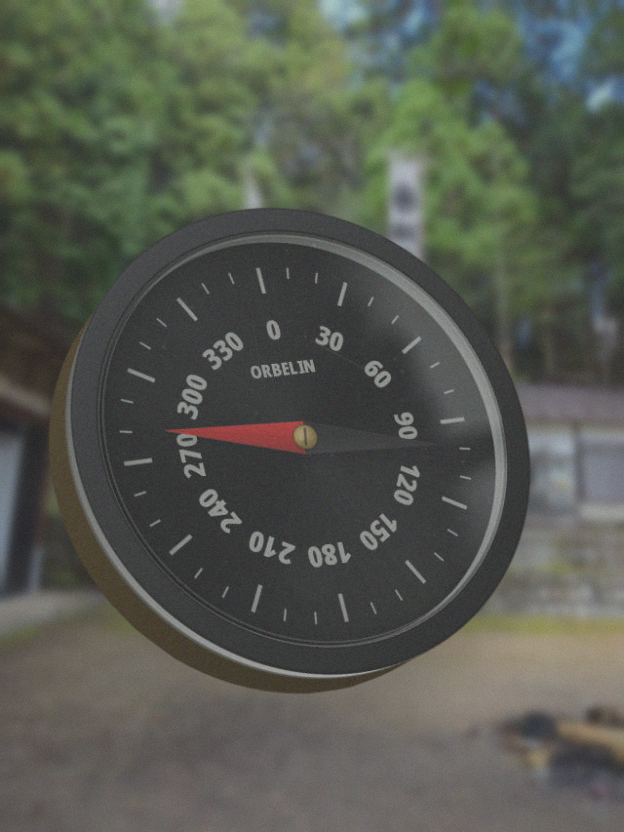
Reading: 280 °
